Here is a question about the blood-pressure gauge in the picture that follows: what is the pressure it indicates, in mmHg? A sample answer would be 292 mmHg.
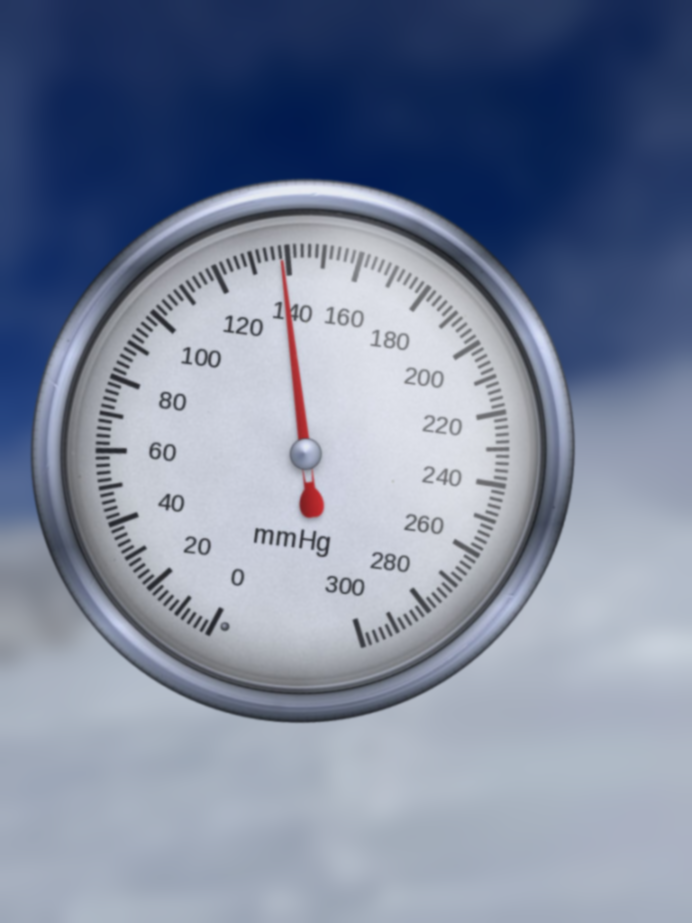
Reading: 138 mmHg
